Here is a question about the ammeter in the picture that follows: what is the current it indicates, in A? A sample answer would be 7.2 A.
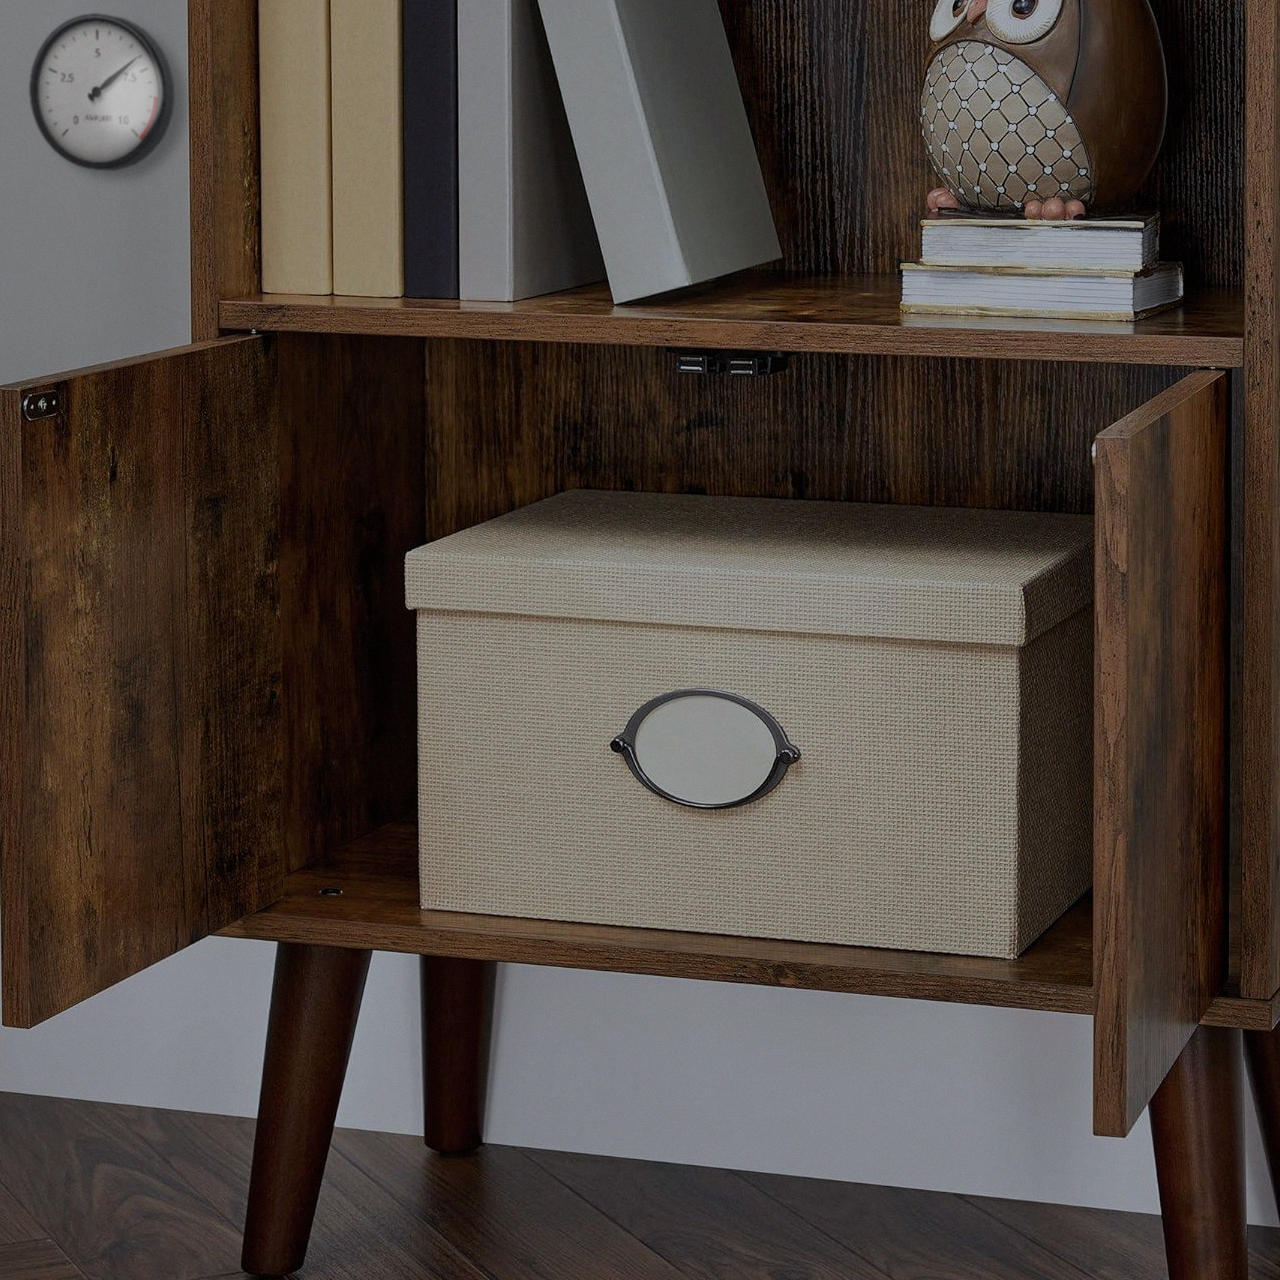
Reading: 7 A
